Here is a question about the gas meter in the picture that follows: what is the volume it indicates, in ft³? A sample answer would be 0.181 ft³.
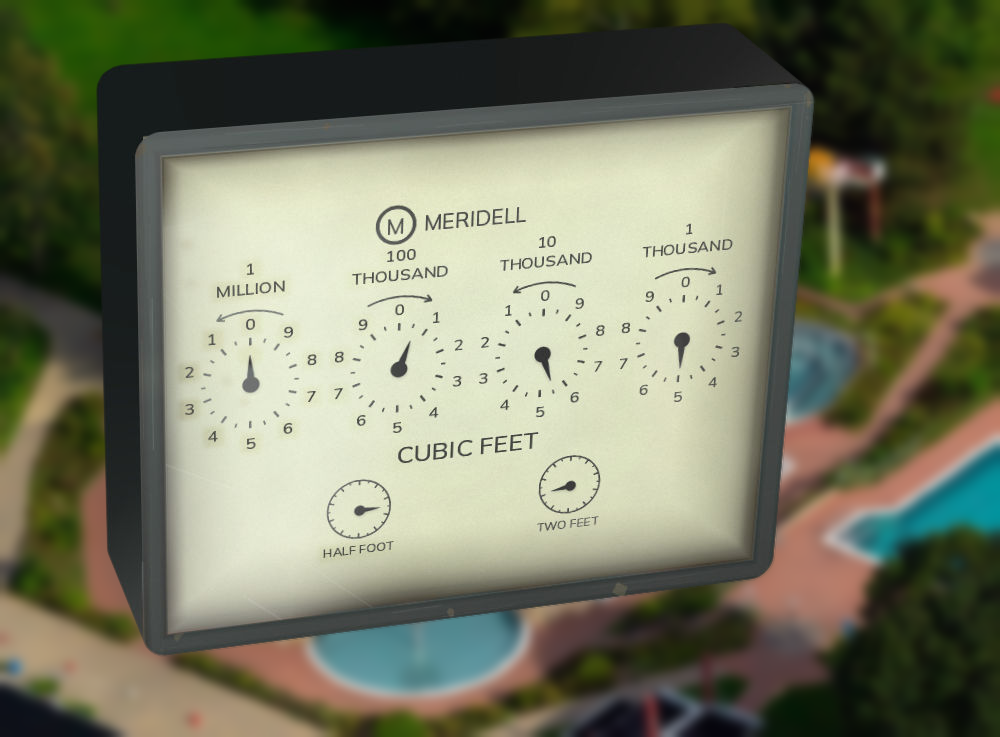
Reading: 5500 ft³
